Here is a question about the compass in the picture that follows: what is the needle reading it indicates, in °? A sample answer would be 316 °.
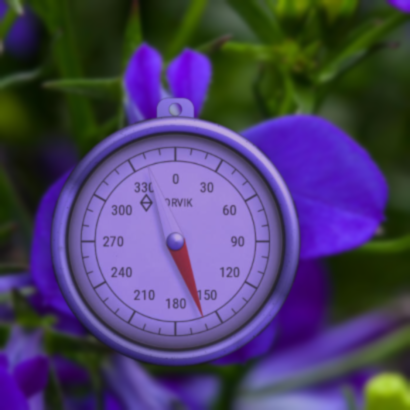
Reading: 160 °
